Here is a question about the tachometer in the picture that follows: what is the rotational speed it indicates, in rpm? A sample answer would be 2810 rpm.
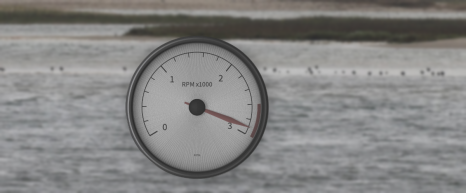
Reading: 2900 rpm
